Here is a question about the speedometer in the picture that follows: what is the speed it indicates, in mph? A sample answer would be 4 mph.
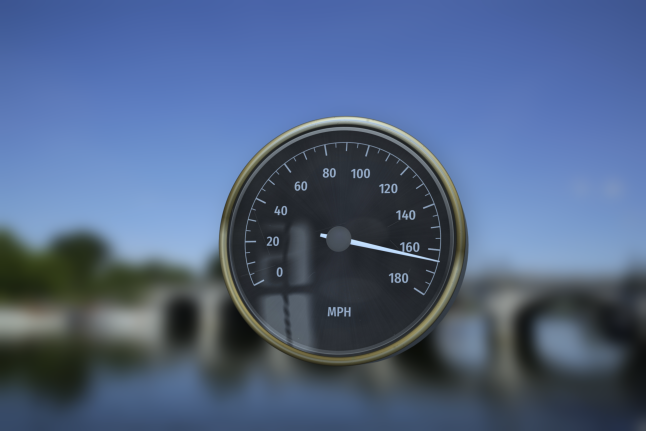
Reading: 165 mph
